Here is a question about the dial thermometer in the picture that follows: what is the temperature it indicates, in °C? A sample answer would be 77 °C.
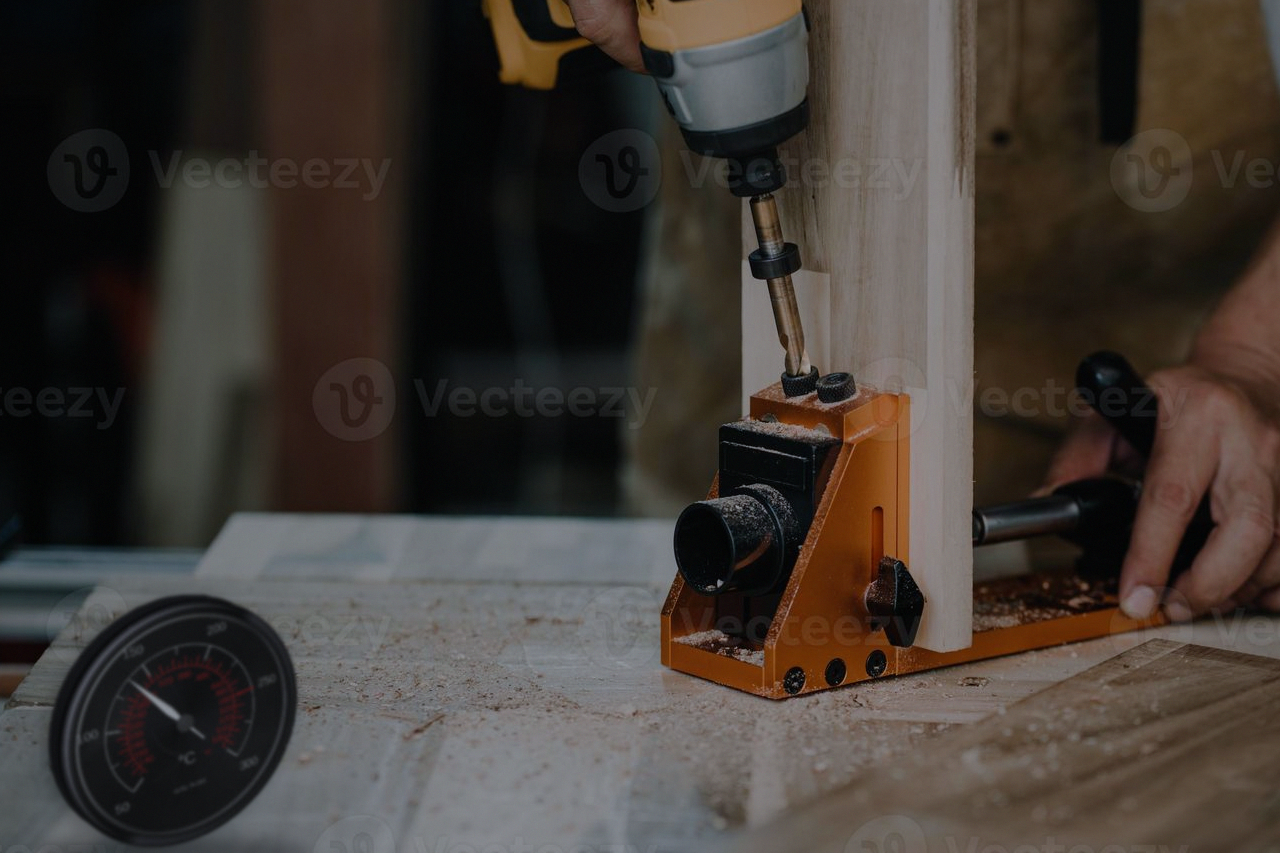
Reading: 137.5 °C
